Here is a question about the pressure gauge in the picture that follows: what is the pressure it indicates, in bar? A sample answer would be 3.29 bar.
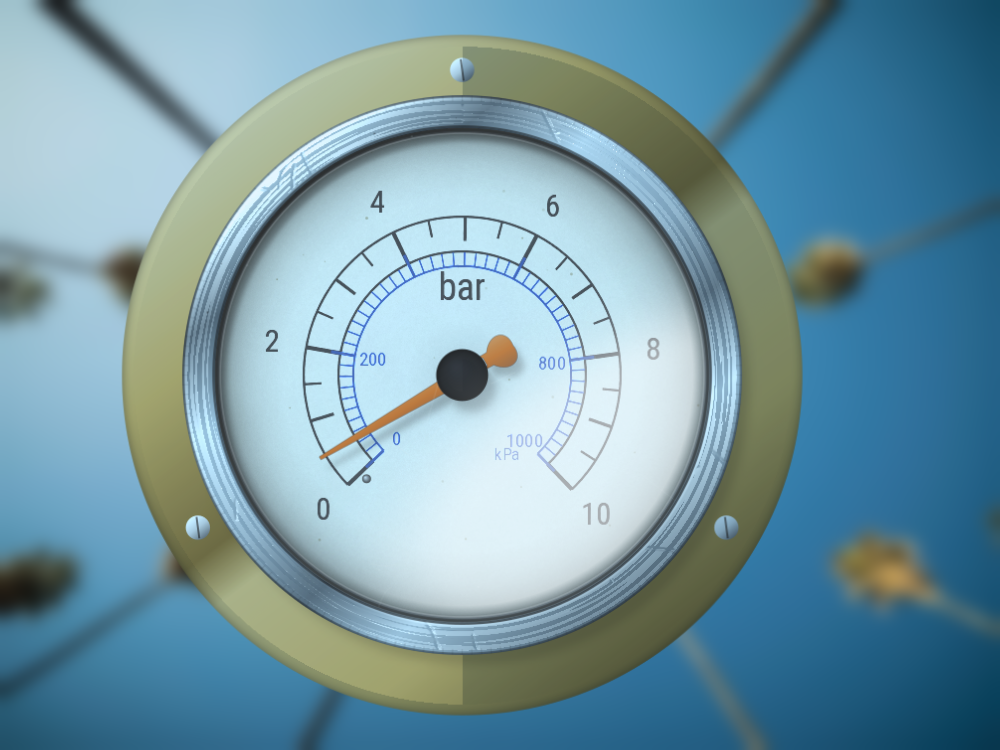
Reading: 0.5 bar
